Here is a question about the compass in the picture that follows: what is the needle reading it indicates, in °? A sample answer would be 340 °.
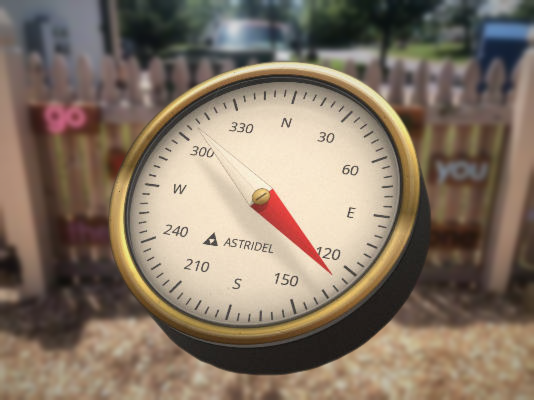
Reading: 127.5 °
